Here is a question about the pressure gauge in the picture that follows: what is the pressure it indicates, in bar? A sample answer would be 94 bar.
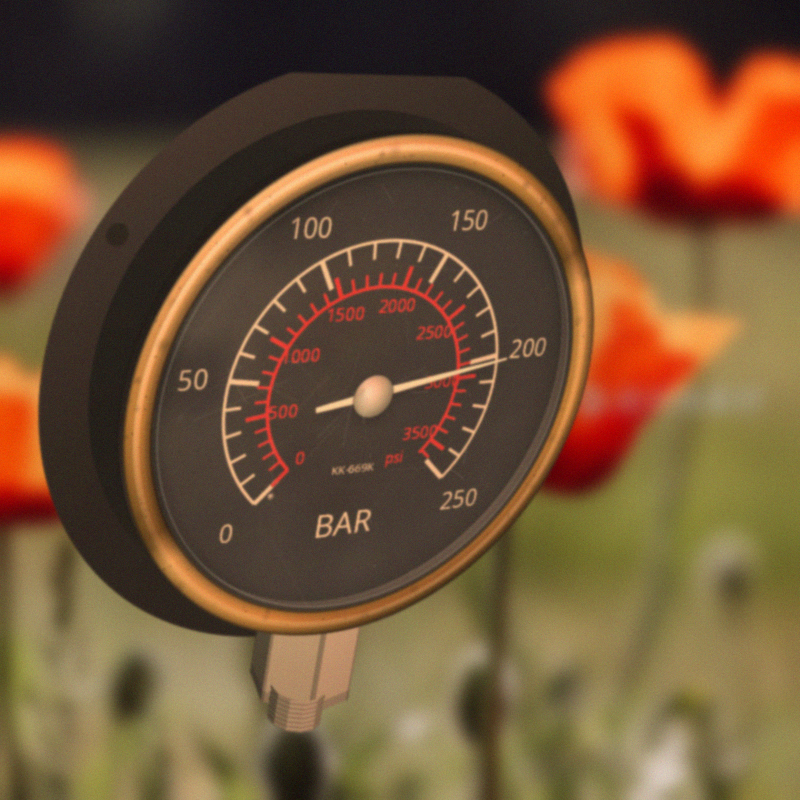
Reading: 200 bar
